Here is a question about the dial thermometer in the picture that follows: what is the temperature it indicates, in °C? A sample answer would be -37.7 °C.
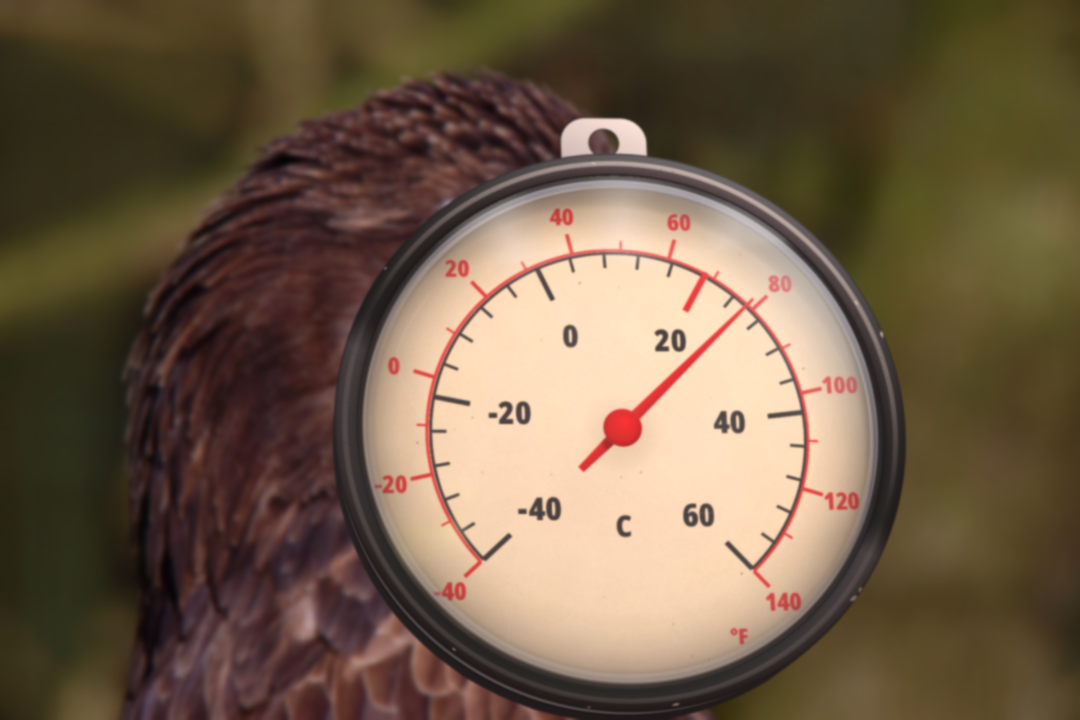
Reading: 26 °C
